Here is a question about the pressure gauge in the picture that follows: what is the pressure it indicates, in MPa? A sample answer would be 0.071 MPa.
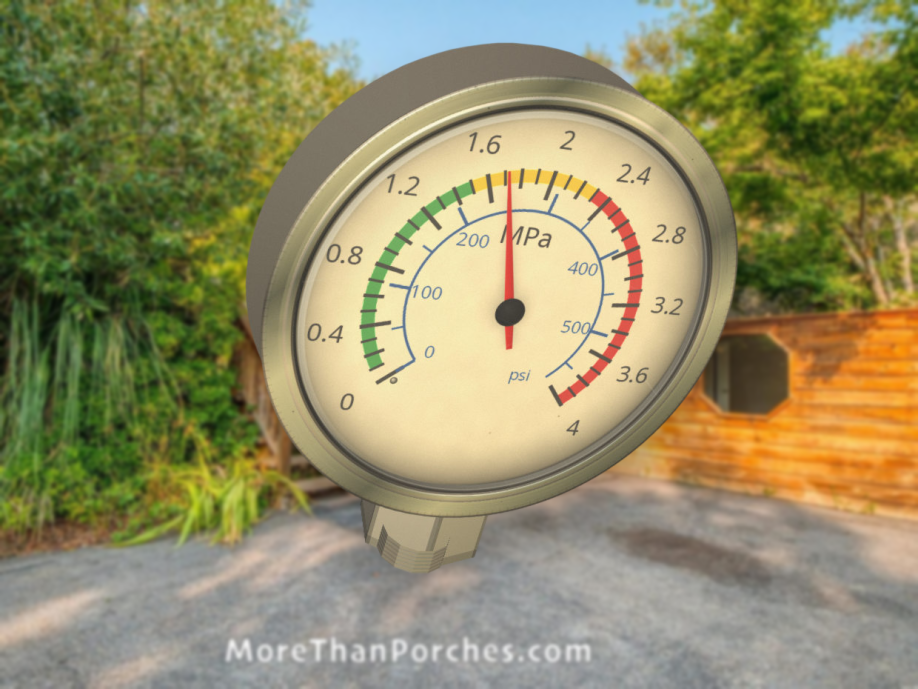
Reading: 1.7 MPa
